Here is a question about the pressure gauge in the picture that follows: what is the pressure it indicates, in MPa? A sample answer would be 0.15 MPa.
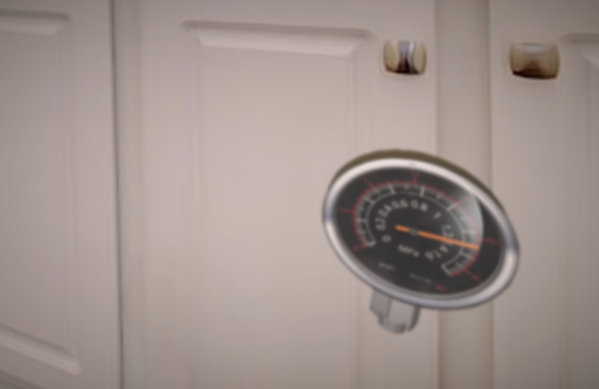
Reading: 1.3 MPa
